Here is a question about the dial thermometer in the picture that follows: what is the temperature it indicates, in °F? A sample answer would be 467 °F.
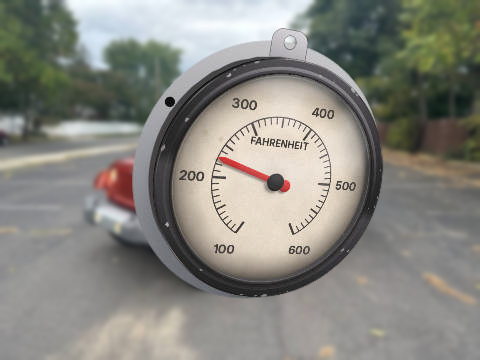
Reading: 230 °F
